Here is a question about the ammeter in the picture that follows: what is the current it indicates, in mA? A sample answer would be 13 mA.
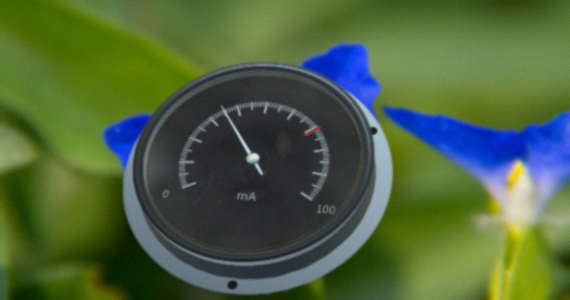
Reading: 35 mA
